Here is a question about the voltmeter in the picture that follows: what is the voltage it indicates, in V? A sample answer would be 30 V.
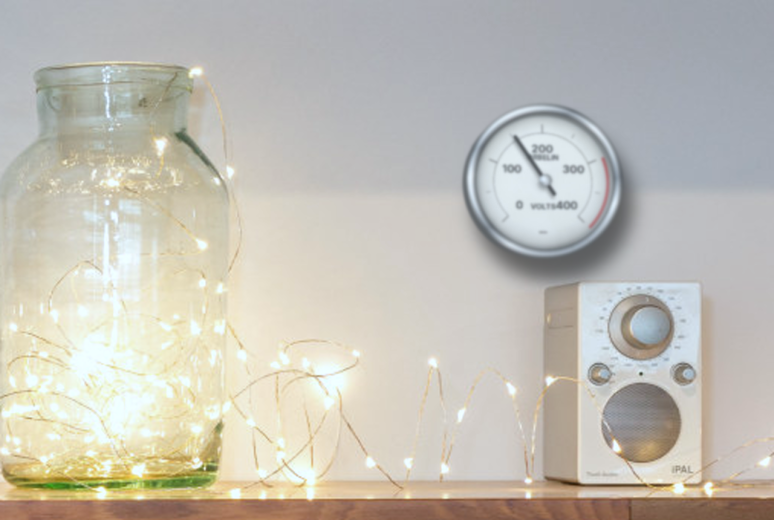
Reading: 150 V
